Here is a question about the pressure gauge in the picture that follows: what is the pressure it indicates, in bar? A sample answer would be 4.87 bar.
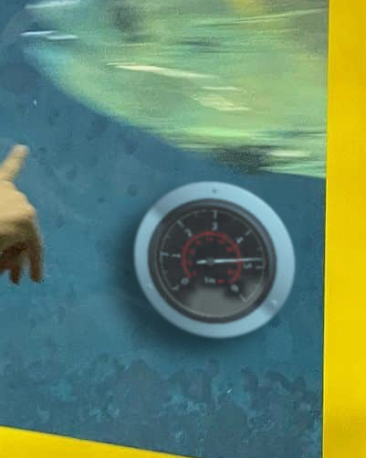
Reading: 4.75 bar
